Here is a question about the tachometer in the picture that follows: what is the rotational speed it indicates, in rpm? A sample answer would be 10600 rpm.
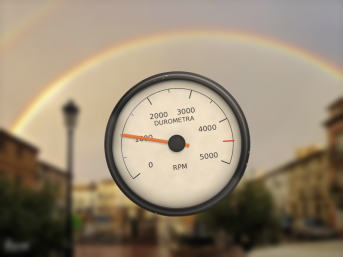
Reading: 1000 rpm
